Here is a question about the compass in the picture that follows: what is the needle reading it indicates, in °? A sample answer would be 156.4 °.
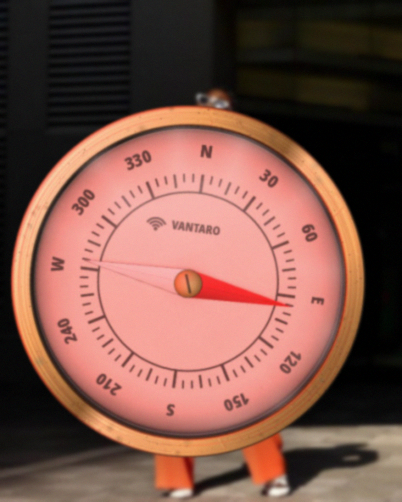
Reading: 95 °
